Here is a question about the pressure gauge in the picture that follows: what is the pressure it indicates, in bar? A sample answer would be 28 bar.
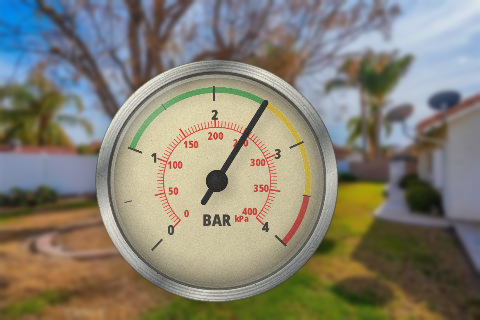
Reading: 2.5 bar
